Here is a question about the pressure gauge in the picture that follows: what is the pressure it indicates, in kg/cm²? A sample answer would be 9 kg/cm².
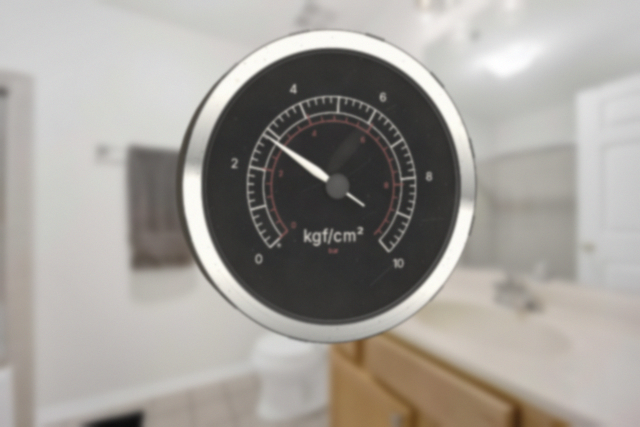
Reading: 2.8 kg/cm²
